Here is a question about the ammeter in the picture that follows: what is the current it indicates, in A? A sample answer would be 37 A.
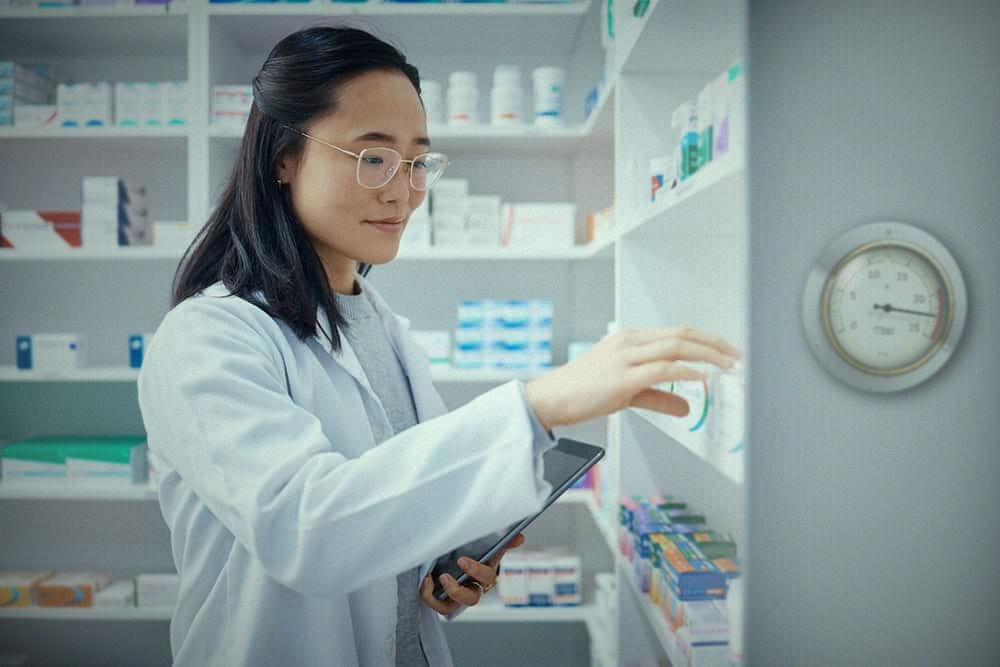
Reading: 22.5 A
